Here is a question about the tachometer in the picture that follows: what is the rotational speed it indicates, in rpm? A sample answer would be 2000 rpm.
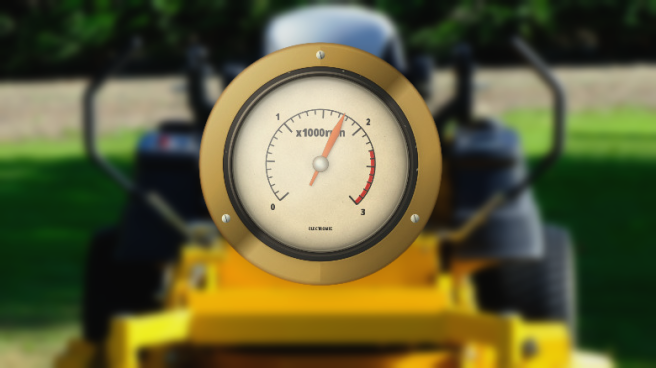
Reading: 1750 rpm
